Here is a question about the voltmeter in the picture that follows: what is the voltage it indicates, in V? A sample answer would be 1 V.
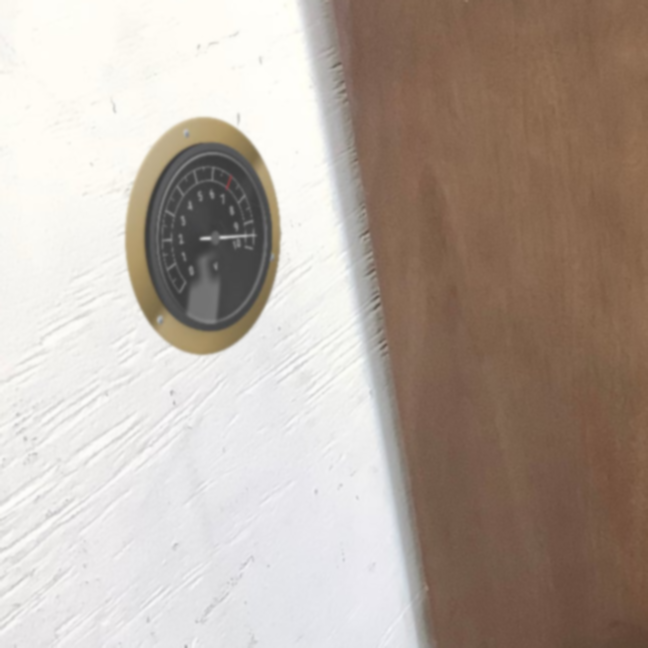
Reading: 9.5 V
